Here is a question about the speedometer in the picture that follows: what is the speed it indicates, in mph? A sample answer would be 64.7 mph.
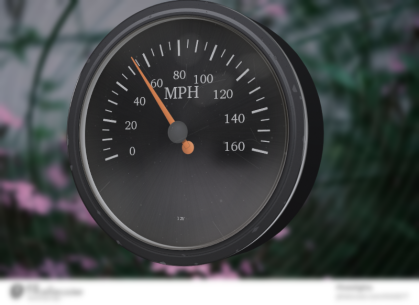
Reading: 55 mph
